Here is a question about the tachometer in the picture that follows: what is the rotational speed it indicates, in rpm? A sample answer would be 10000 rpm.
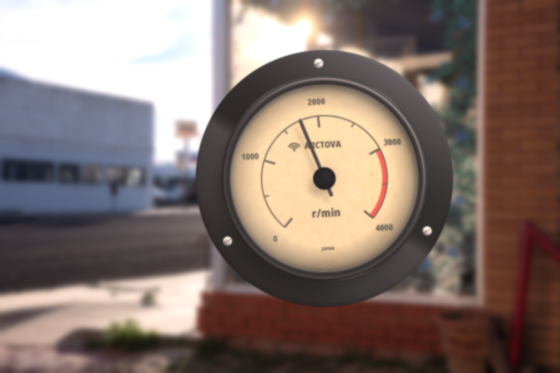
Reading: 1750 rpm
